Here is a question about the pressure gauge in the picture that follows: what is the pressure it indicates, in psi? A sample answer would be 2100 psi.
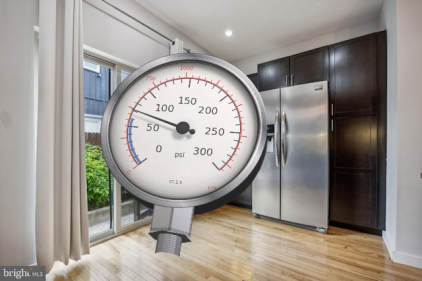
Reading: 70 psi
